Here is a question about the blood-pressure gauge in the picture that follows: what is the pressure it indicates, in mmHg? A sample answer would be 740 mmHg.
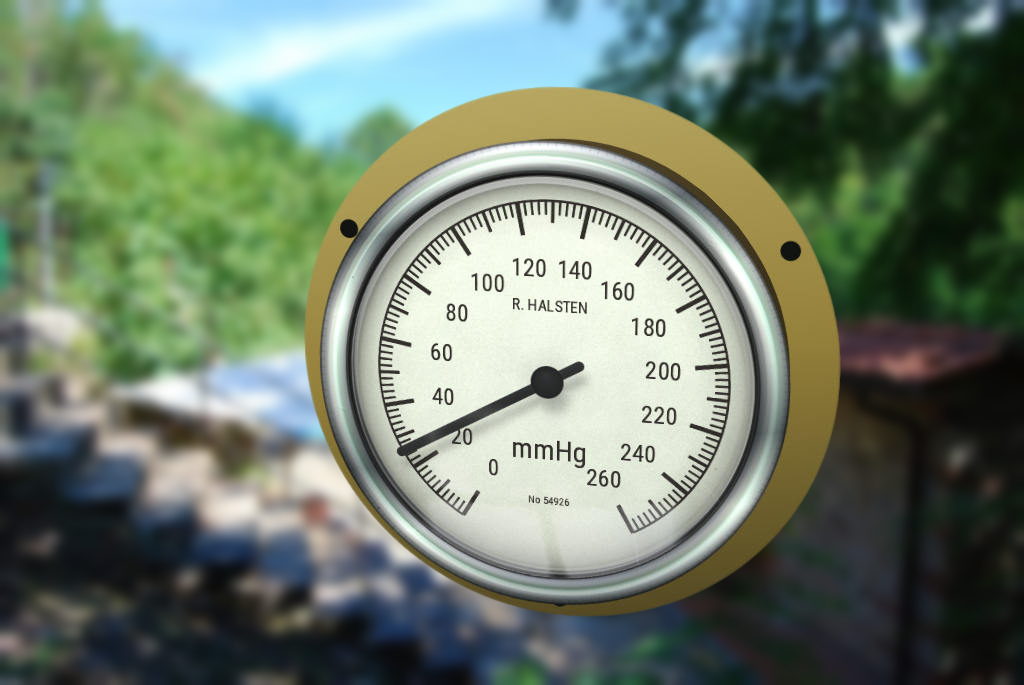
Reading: 26 mmHg
